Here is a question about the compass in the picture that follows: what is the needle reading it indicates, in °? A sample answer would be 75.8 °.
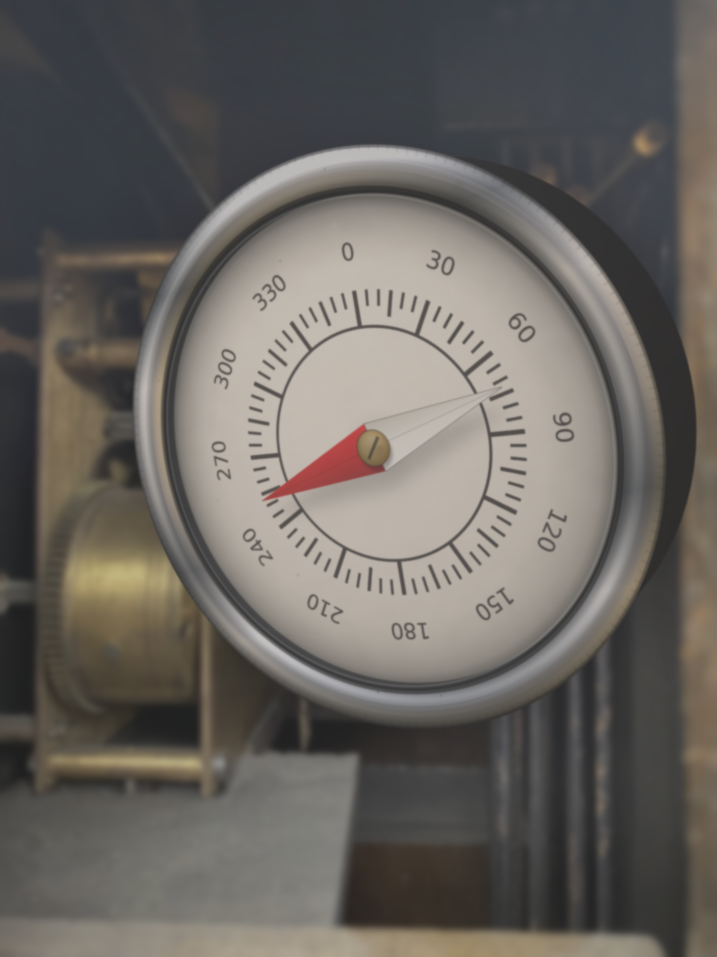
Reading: 252.5 °
